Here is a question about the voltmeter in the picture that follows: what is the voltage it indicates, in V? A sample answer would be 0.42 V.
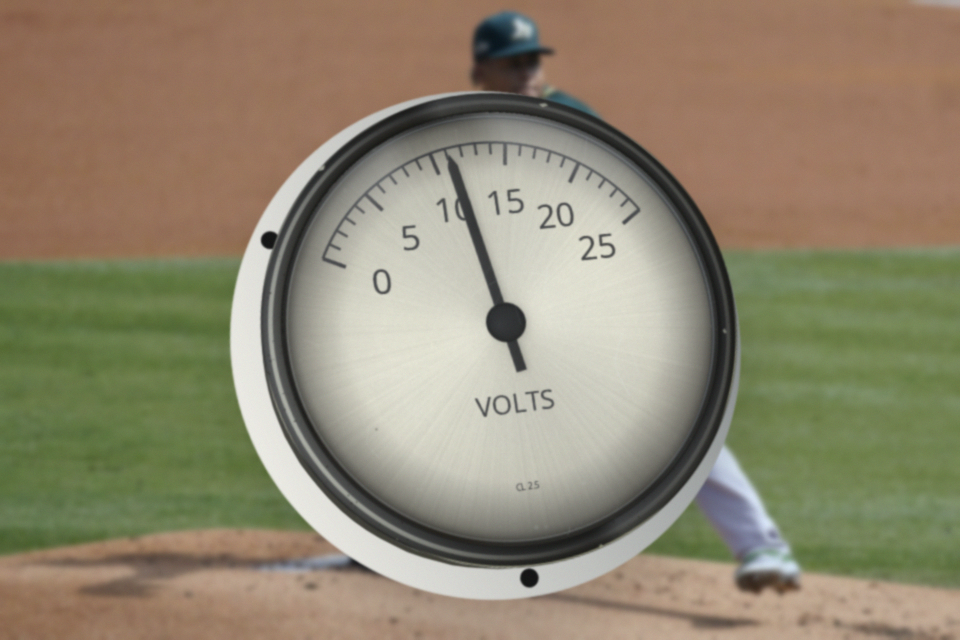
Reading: 11 V
